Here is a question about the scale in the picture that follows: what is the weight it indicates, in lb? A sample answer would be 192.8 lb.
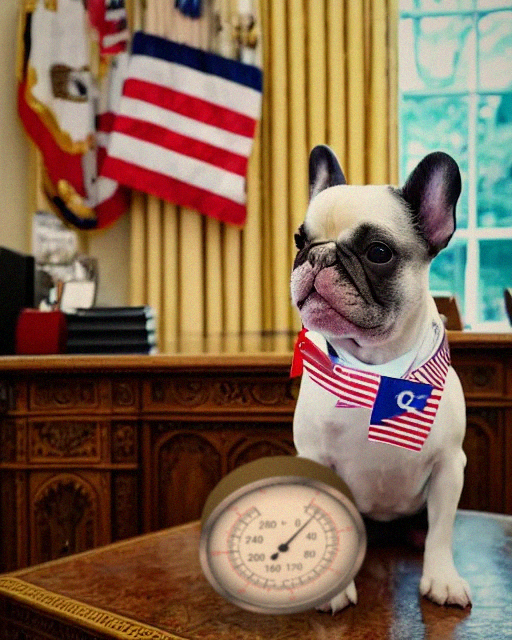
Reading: 10 lb
